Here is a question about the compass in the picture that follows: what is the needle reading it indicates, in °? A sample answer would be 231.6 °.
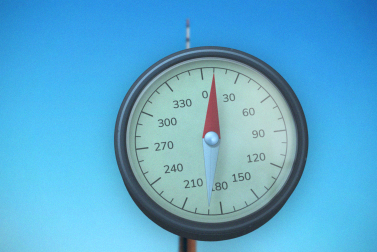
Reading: 10 °
